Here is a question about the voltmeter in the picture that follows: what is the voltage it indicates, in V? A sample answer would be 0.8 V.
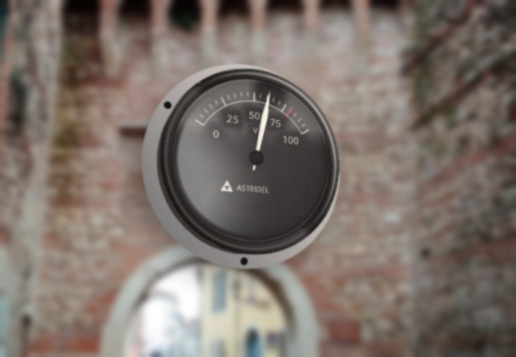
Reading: 60 V
